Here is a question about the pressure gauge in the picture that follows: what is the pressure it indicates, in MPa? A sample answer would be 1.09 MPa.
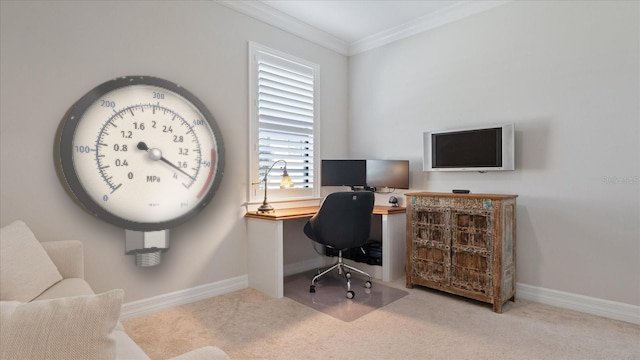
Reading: 3.8 MPa
